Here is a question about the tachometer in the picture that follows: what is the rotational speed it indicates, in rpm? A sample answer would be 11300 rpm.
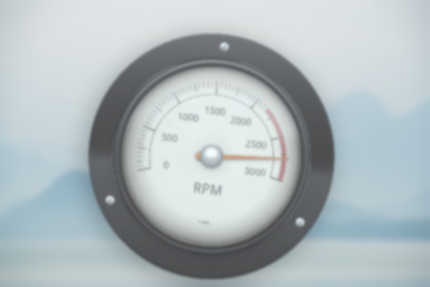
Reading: 2750 rpm
